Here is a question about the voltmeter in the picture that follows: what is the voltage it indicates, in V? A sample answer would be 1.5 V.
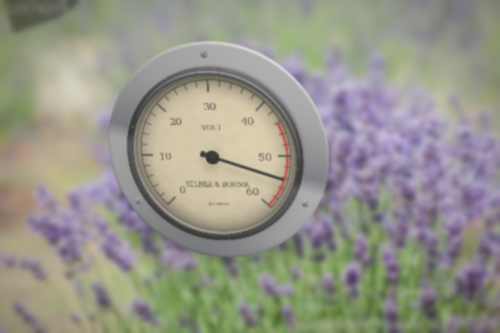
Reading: 54 V
